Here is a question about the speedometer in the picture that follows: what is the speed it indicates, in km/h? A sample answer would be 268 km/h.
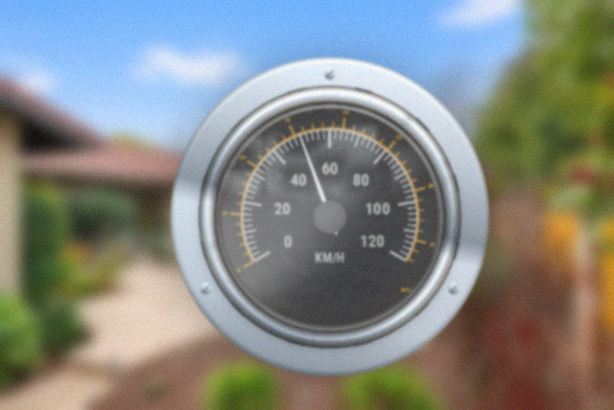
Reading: 50 km/h
